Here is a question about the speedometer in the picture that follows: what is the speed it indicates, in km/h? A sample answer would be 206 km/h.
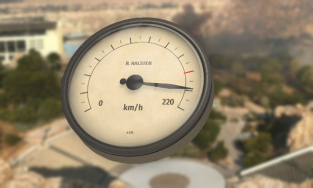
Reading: 200 km/h
